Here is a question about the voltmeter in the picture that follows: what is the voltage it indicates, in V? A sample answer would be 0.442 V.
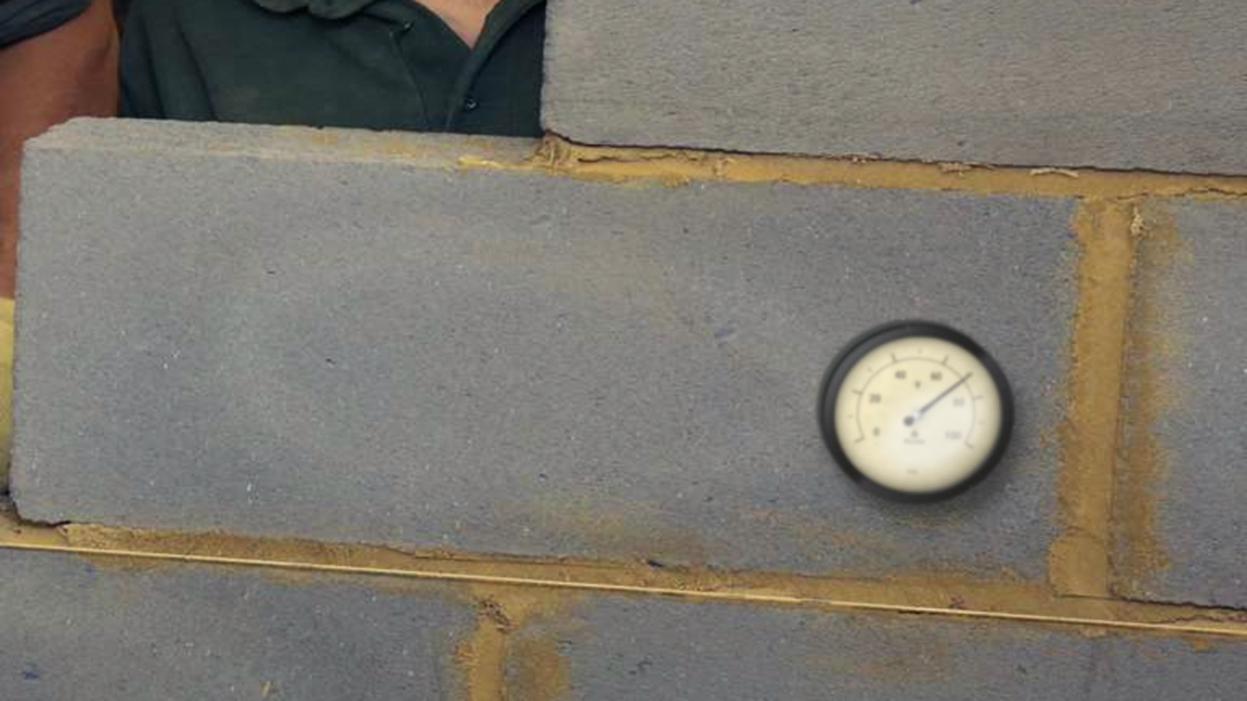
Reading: 70 V
